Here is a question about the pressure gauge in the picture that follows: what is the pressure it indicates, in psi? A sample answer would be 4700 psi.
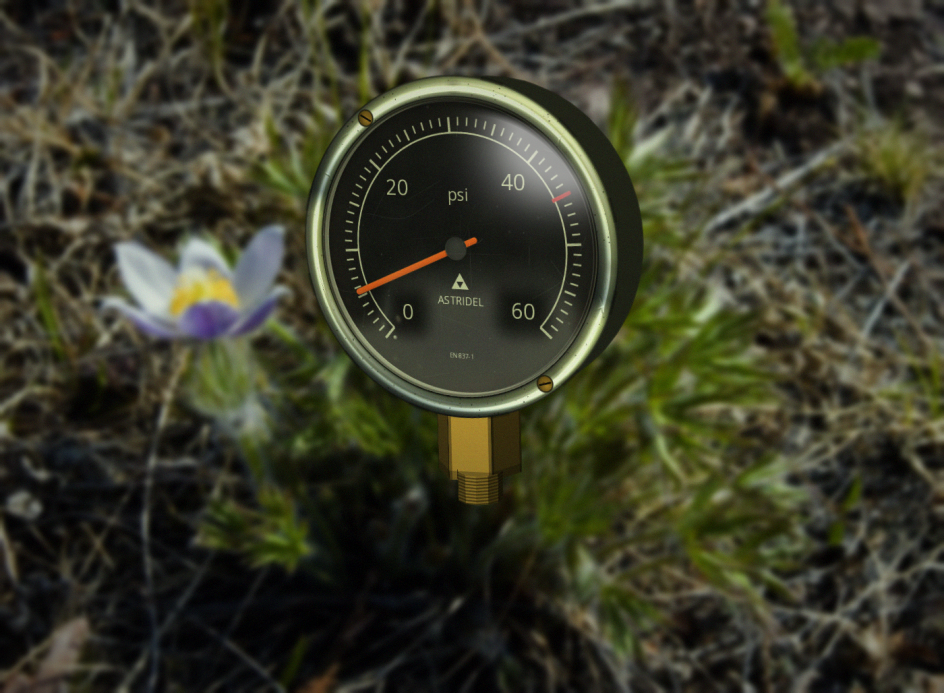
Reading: 5.5 psi
